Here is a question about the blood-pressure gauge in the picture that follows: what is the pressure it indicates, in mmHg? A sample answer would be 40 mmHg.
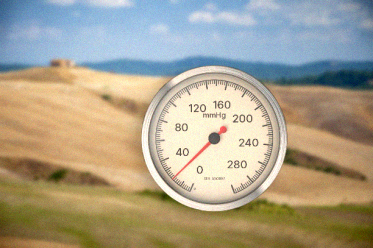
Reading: 20 mmHg
